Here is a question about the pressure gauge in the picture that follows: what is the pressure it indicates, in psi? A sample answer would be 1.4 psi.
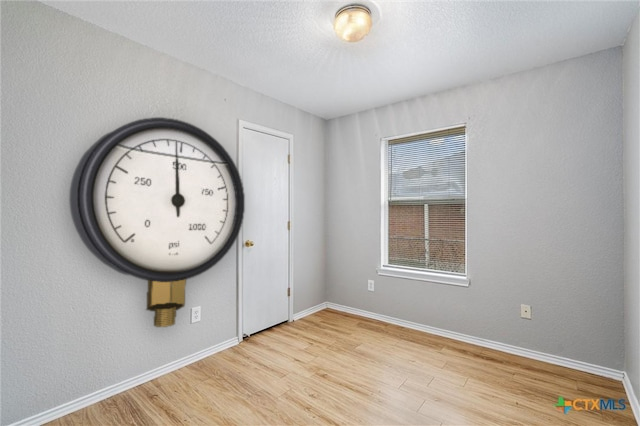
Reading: 475 psi
